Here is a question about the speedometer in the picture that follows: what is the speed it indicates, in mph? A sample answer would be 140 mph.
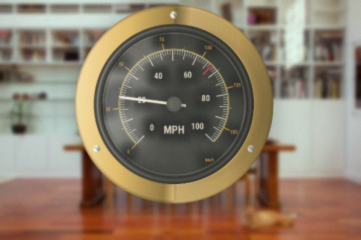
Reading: 20 mph
